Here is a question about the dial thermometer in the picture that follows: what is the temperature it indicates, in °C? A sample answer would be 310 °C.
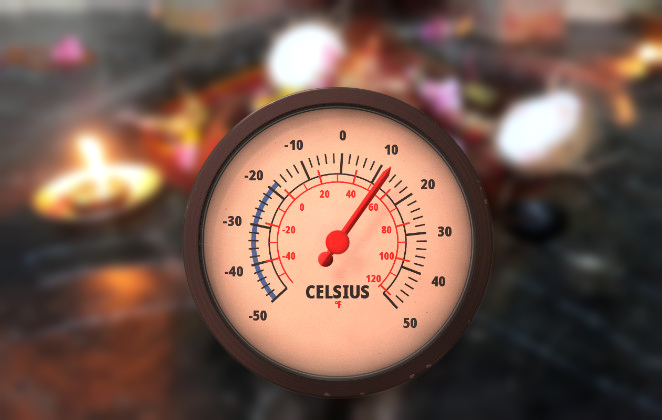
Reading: 12 °C
